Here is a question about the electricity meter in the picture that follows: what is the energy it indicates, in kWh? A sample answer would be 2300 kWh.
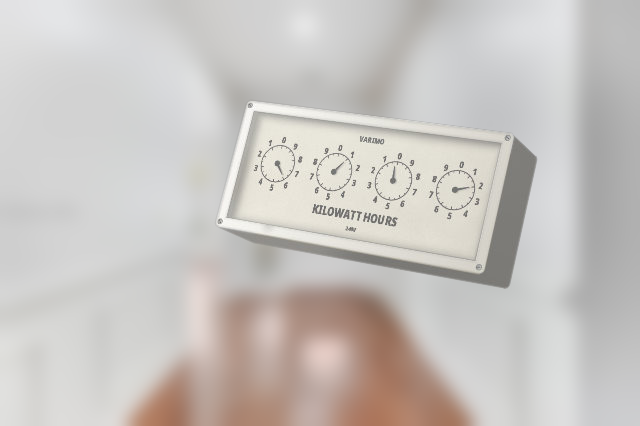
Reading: 6102 kWh
